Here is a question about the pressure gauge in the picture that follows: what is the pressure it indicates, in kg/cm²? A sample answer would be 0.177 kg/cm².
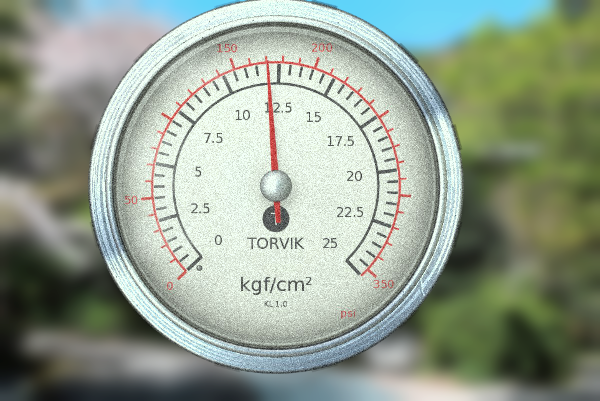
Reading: 12 kg/cm²
